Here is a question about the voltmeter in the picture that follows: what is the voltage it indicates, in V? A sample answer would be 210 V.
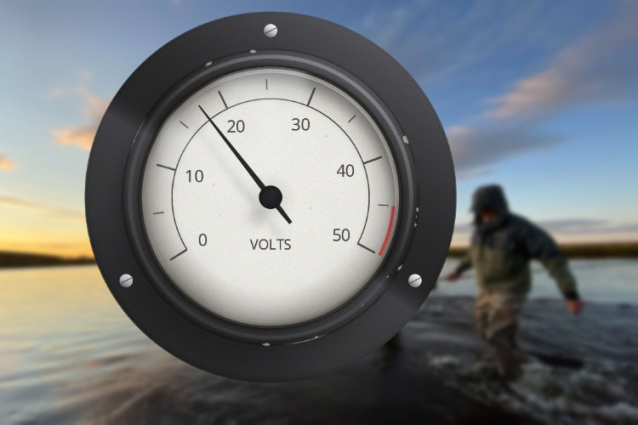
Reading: 17.5 V
